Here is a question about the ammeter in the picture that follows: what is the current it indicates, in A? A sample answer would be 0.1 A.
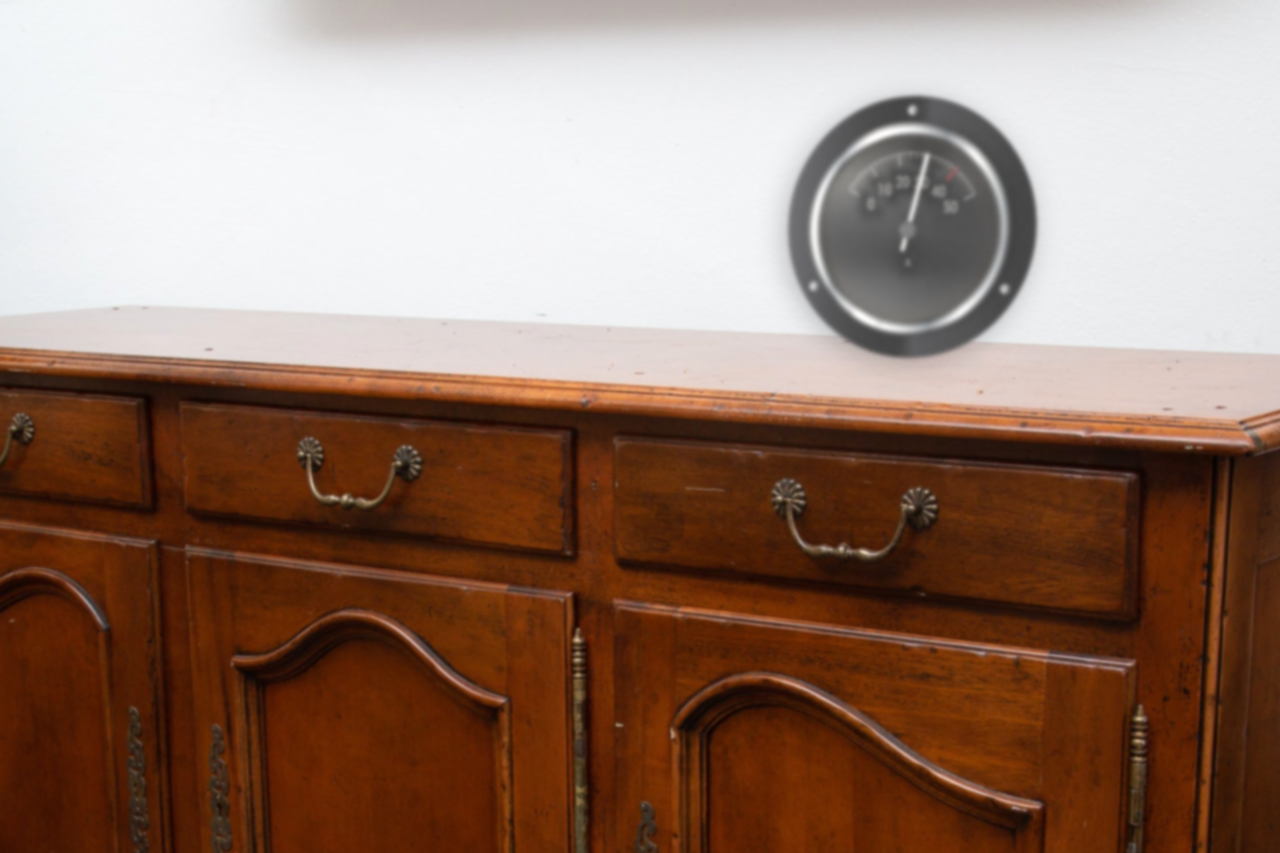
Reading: 30 A
